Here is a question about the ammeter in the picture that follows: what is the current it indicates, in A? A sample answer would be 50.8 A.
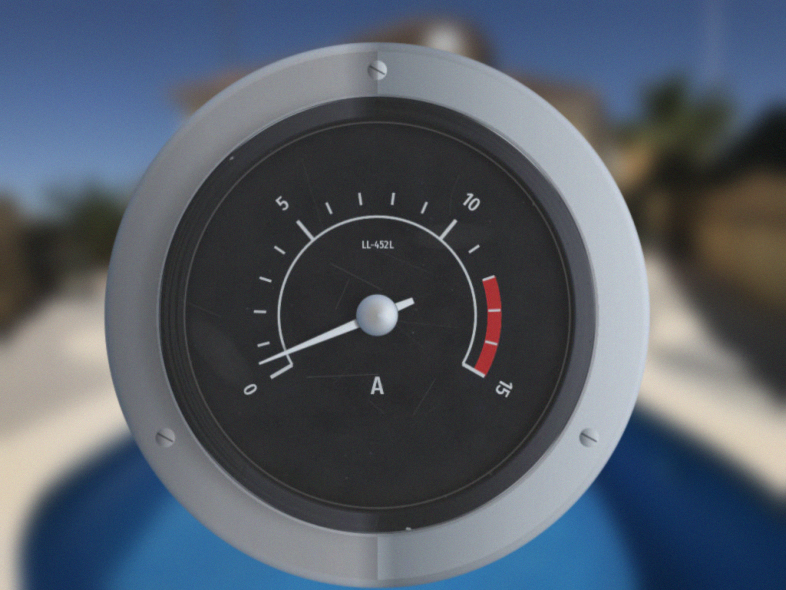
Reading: 0.5 A
